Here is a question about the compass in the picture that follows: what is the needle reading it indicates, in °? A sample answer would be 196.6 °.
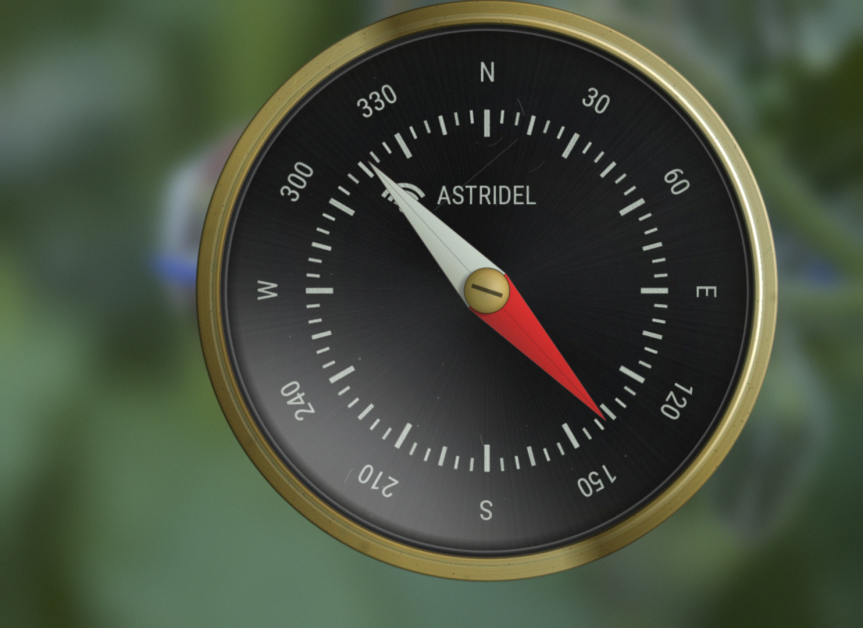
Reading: 137.5 °
